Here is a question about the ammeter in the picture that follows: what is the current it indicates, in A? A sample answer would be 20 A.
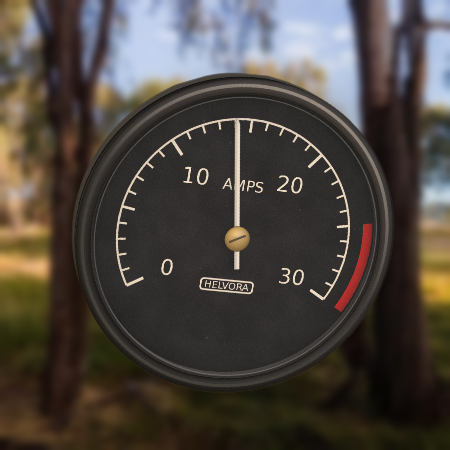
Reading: 14 A
